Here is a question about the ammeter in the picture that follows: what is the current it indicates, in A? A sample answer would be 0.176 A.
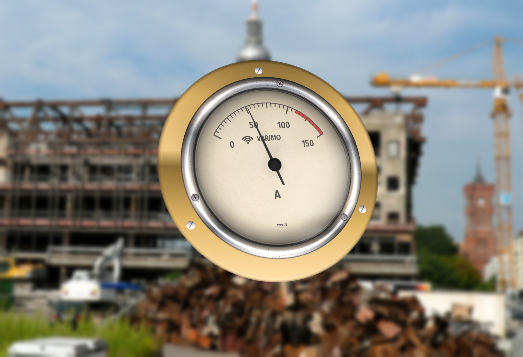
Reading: 50 A
